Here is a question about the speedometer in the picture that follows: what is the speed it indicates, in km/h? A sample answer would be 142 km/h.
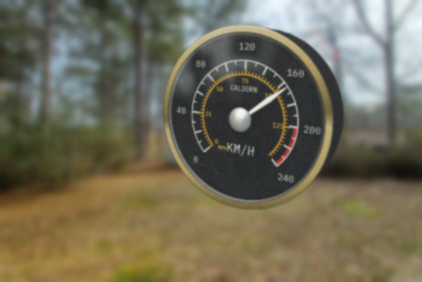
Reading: 165 km/h
